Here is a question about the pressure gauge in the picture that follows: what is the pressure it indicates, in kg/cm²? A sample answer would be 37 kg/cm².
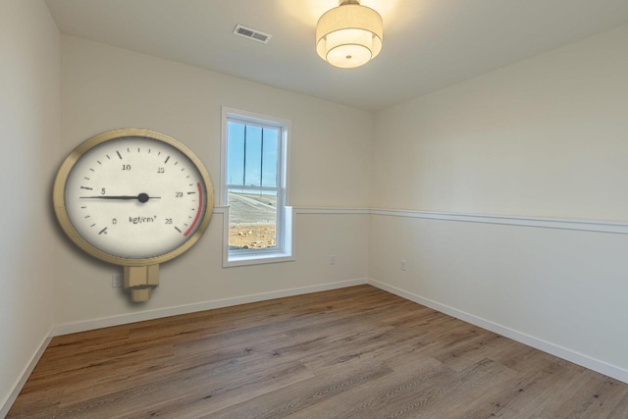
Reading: 4 kg/cm²
